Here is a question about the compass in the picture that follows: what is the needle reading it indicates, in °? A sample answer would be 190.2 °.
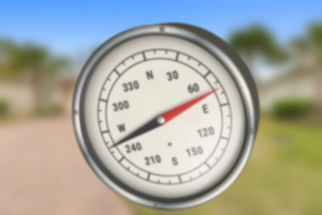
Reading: 75 °
